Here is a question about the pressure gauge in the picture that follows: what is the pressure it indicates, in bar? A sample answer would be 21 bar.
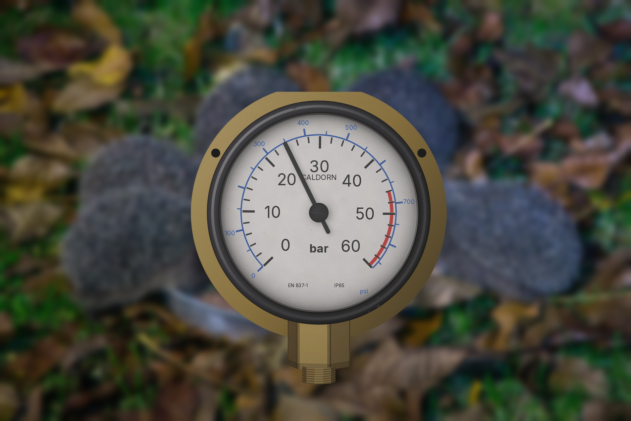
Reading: 24 bar
